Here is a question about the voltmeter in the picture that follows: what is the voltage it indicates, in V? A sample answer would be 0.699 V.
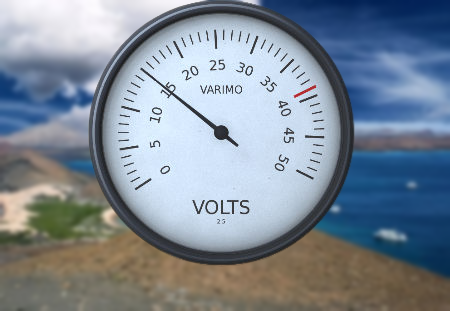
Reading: 15 V
